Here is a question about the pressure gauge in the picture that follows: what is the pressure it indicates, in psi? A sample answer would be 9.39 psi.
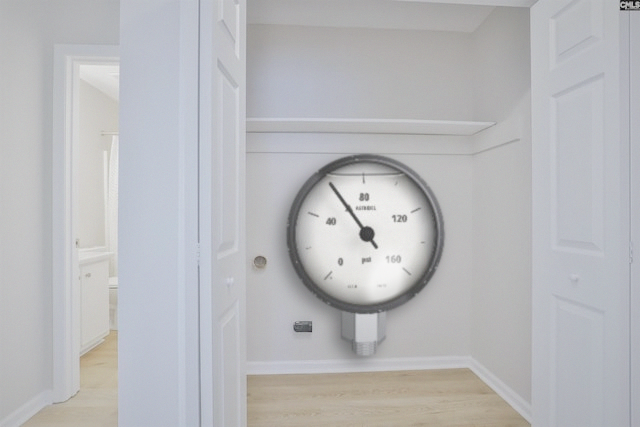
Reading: 60 psi
